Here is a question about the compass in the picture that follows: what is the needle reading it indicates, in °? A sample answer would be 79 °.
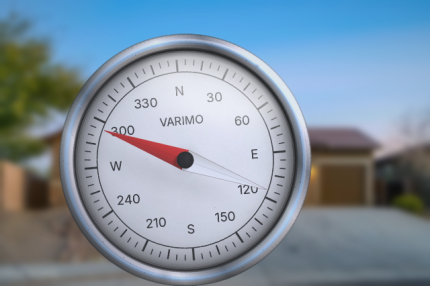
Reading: 295 °
